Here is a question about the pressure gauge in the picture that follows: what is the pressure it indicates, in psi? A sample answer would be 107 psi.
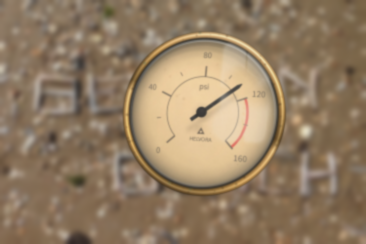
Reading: 110 psi
